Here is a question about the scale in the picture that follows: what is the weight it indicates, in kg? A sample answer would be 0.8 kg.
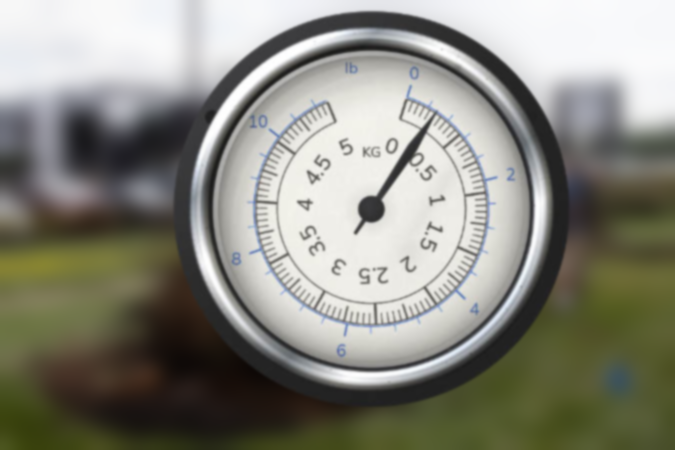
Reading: 0.25 kg
